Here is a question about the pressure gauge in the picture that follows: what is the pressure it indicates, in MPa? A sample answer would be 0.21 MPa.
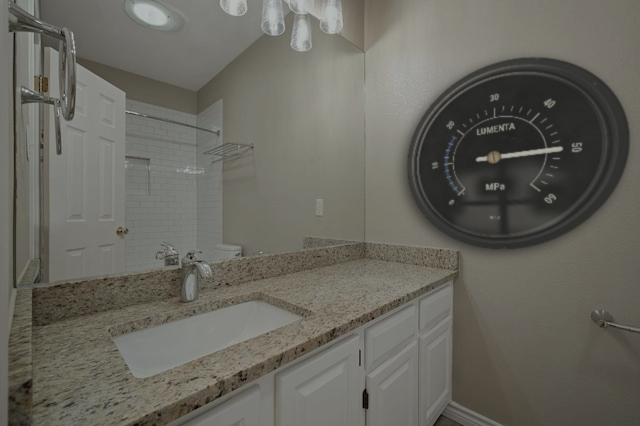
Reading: 50 MPa
